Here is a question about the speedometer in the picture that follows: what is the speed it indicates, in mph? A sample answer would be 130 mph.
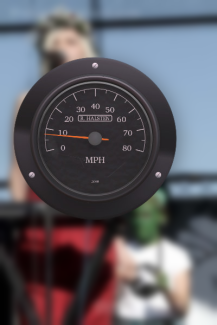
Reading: 7.5 mph
